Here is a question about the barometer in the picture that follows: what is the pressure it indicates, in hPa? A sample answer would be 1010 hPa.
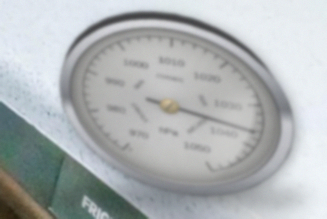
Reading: 1036 hPa
